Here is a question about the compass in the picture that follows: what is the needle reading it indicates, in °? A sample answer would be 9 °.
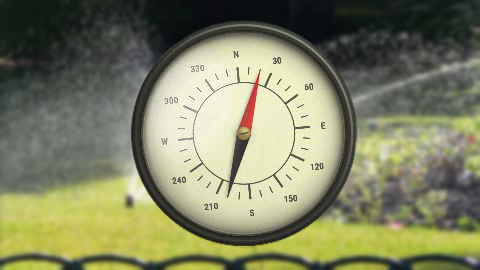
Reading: 20 °
